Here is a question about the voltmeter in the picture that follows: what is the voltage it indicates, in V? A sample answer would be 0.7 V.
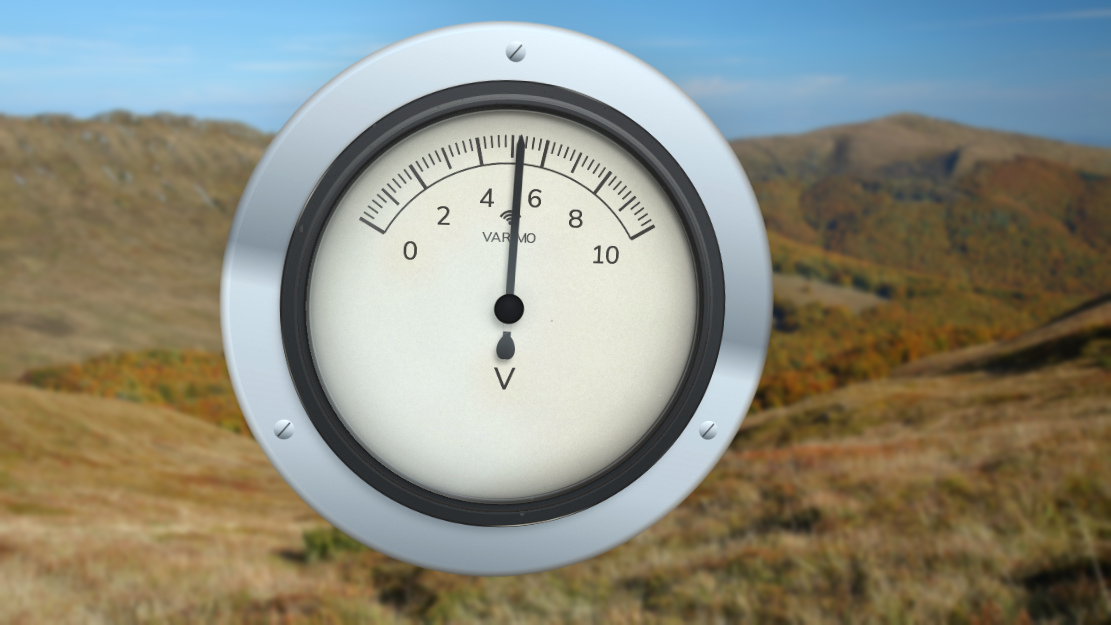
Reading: 5.2 V
